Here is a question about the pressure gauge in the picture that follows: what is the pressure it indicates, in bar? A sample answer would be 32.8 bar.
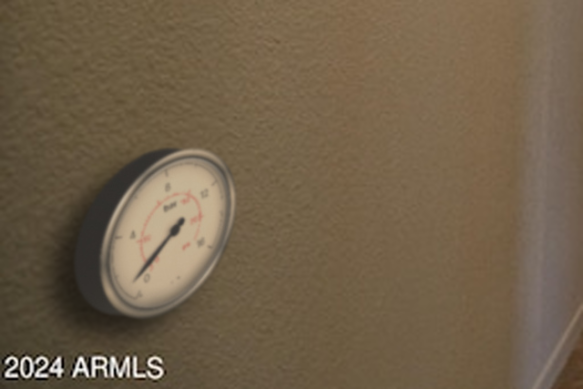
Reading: 1 bar
